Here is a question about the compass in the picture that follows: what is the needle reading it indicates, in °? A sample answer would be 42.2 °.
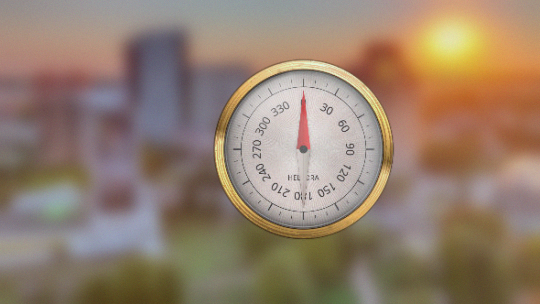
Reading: 0 °
